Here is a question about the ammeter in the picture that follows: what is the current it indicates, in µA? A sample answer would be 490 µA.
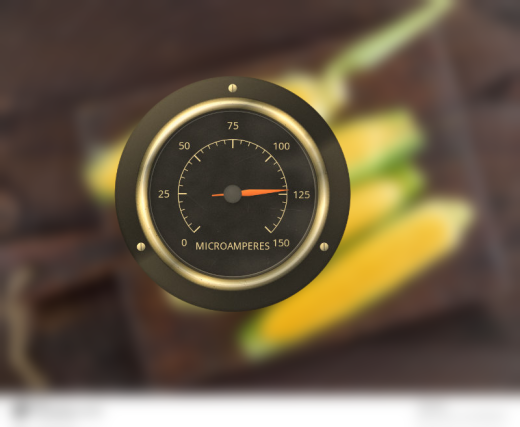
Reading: 122.5 µA
